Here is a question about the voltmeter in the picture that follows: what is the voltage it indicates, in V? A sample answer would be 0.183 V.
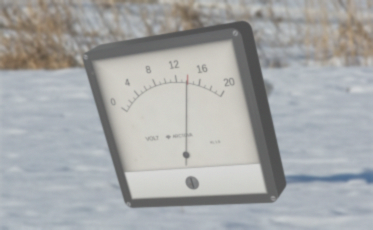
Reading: 14 V
